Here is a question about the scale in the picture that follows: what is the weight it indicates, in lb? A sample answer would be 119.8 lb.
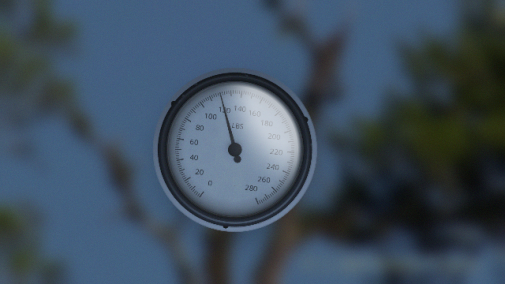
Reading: 120 lb
